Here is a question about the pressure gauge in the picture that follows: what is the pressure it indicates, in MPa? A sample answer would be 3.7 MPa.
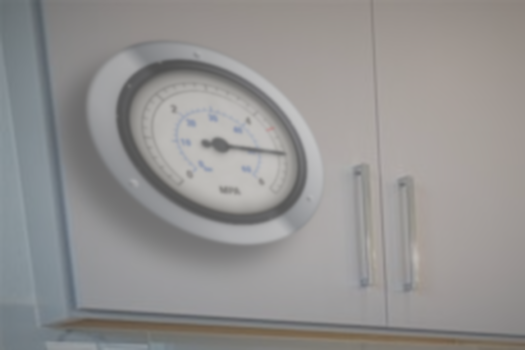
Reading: 5 MPa
